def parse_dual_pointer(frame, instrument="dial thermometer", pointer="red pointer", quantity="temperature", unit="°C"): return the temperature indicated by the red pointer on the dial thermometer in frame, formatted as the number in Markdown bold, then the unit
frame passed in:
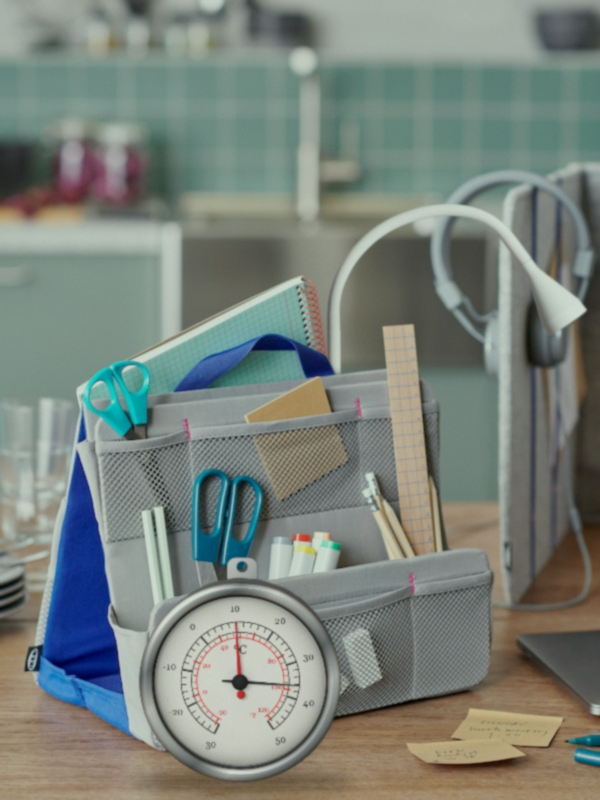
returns **10** °C
